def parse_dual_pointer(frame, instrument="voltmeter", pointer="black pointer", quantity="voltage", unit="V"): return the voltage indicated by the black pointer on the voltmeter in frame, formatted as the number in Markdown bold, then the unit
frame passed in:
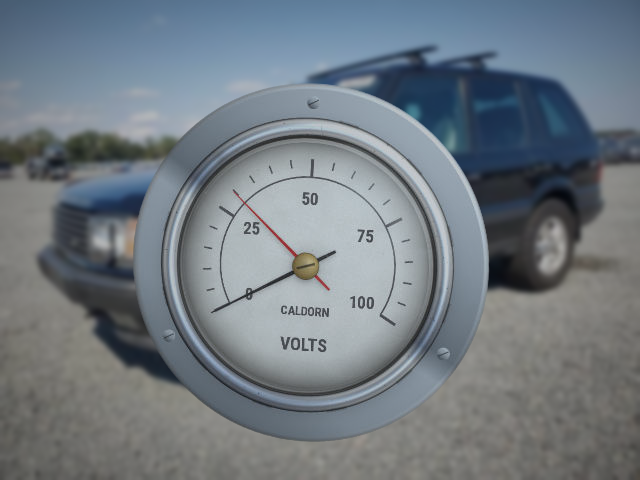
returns **0** V
